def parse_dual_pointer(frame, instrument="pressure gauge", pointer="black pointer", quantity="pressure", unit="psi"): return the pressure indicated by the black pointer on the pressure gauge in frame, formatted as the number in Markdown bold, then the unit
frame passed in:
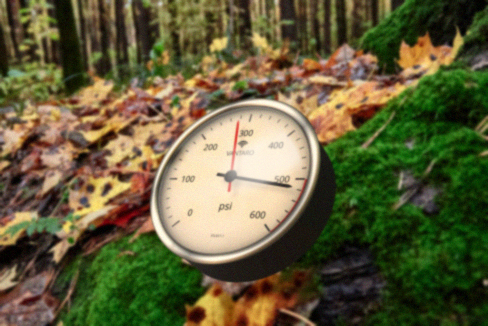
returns **520** psi
